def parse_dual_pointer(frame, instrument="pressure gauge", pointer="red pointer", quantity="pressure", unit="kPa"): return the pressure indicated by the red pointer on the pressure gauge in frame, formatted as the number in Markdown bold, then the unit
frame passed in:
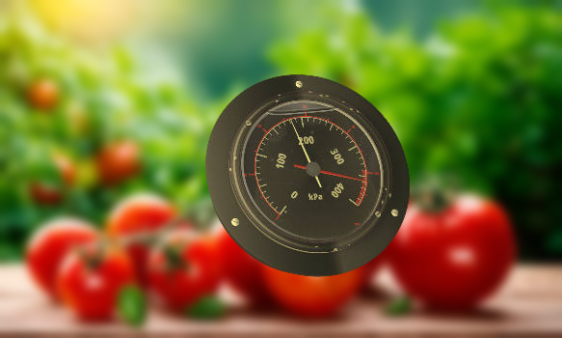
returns **360** kPa
